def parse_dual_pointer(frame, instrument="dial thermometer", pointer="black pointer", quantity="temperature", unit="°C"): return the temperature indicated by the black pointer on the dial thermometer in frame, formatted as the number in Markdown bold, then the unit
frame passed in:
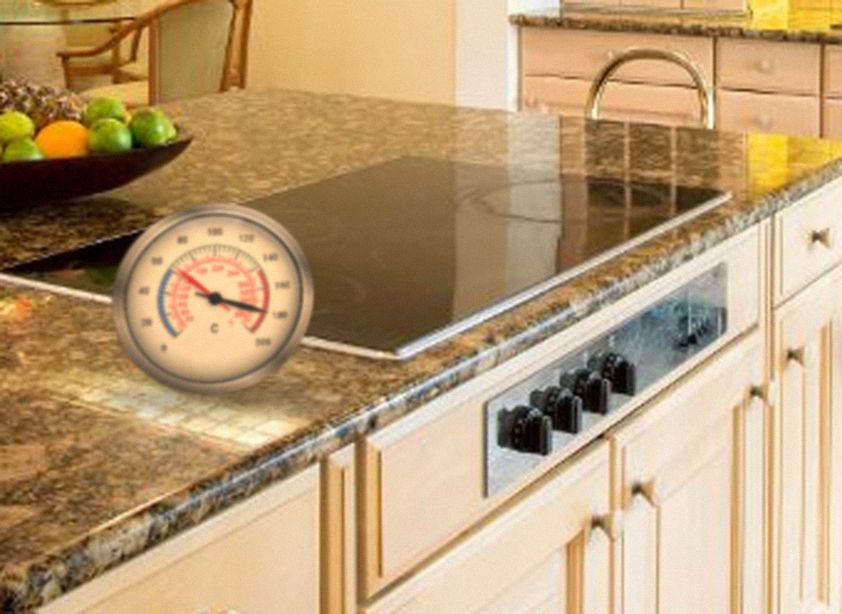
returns **180** °C
